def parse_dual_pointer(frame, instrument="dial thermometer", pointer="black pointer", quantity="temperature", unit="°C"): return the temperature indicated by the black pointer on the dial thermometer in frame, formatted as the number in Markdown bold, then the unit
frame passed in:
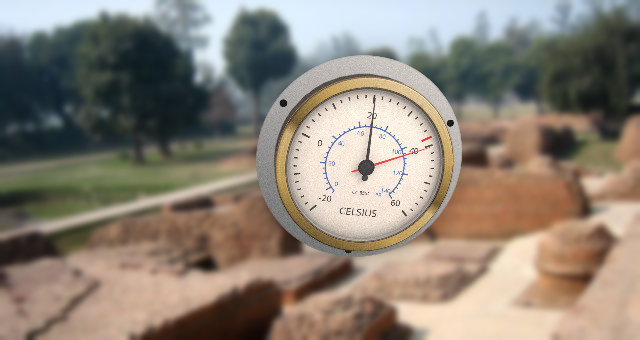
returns **20** °C
